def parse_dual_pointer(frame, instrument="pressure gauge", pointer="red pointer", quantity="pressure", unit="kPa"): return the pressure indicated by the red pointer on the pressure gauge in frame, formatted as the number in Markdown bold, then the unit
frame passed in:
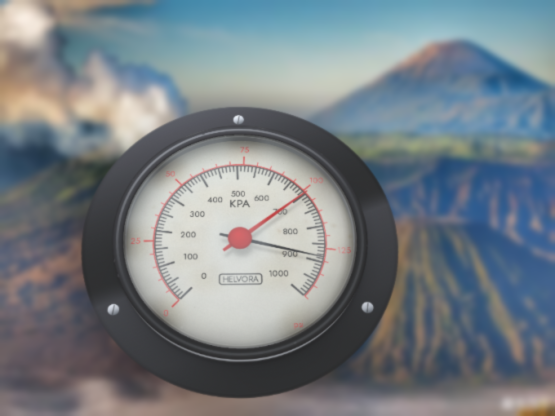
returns **700** kPa
